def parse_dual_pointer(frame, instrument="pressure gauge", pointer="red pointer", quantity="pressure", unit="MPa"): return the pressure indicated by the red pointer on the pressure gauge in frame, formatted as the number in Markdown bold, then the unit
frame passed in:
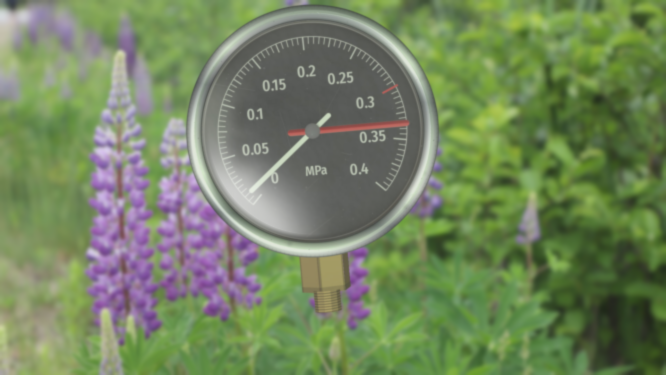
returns **0.335** MPa
